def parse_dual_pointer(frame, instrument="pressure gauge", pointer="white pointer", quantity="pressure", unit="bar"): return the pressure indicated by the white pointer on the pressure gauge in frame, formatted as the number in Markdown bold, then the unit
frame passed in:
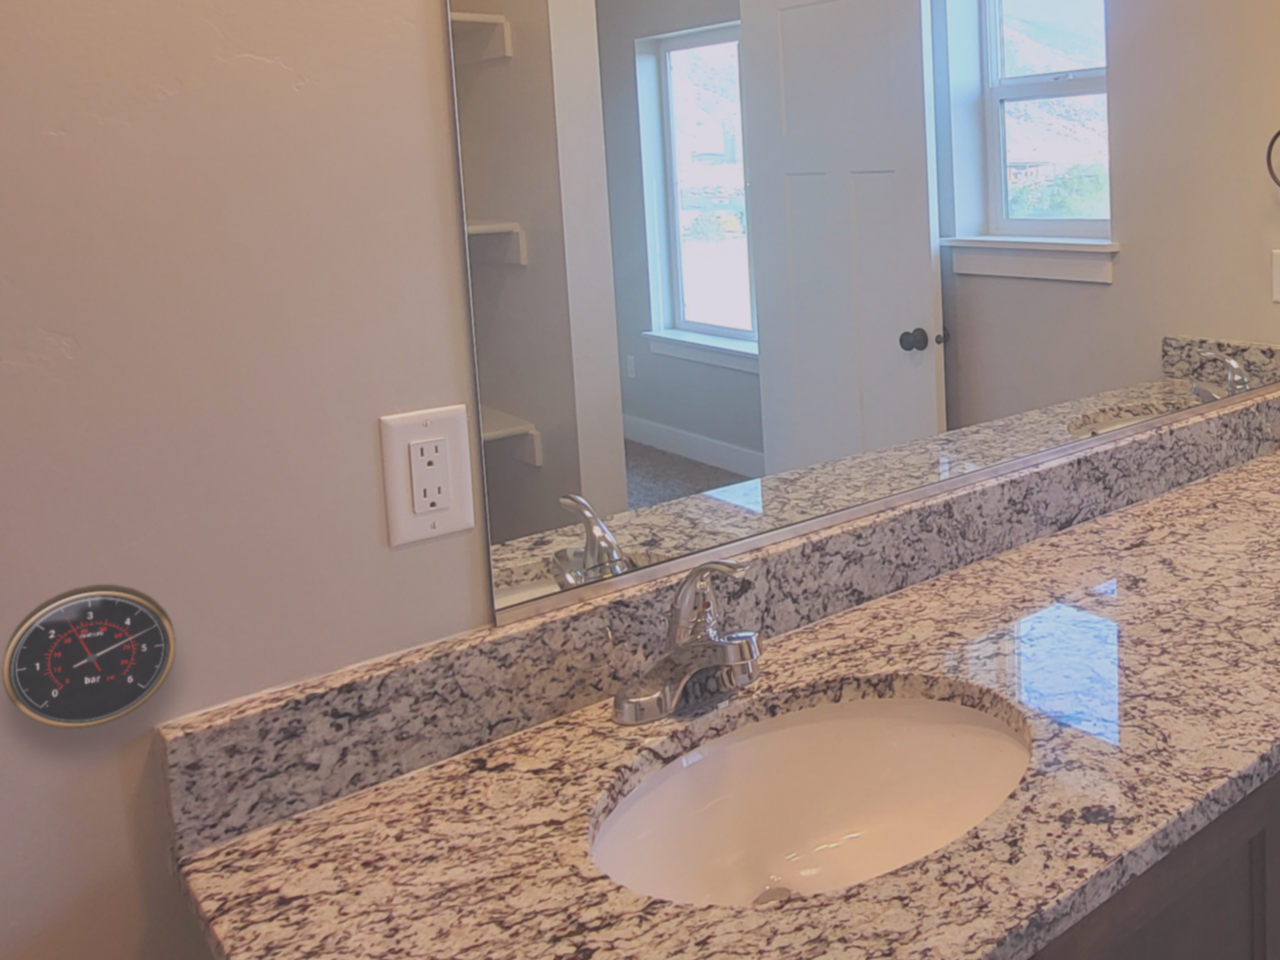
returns **4.5** bar
